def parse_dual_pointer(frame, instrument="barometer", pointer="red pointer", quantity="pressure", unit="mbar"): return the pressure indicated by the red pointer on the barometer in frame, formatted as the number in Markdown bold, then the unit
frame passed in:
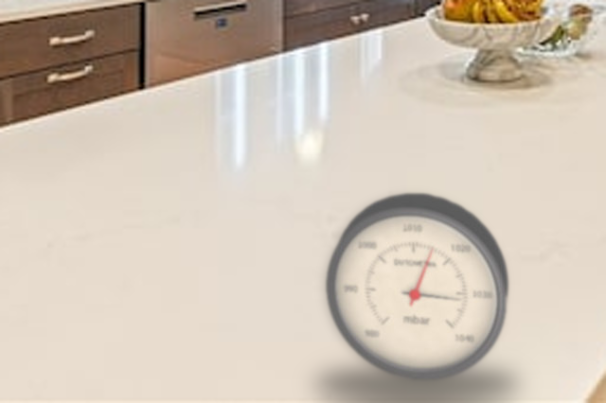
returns **1015** mbar
